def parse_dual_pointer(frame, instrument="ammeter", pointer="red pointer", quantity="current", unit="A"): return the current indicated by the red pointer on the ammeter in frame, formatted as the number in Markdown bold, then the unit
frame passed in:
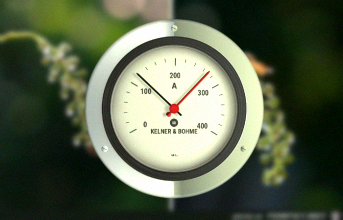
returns **270** A
